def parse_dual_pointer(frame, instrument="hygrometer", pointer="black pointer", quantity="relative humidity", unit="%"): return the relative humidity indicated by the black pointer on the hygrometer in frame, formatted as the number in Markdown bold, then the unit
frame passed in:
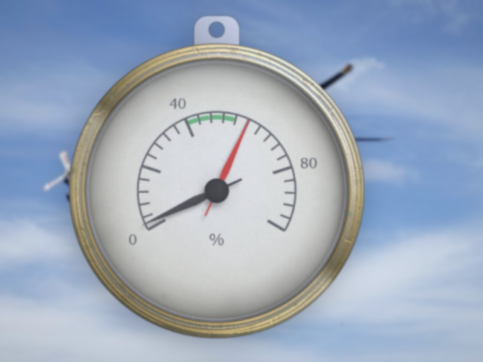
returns **2** %
